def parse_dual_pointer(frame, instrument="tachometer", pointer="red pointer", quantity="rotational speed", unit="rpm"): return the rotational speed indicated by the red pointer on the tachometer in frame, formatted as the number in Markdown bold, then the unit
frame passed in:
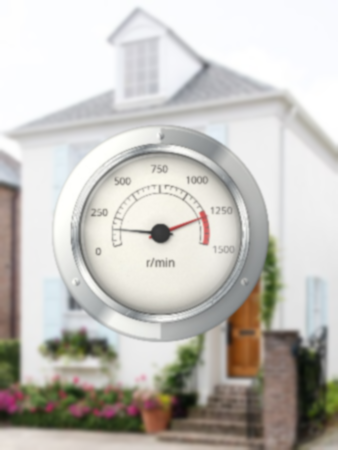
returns **1250** rpm
